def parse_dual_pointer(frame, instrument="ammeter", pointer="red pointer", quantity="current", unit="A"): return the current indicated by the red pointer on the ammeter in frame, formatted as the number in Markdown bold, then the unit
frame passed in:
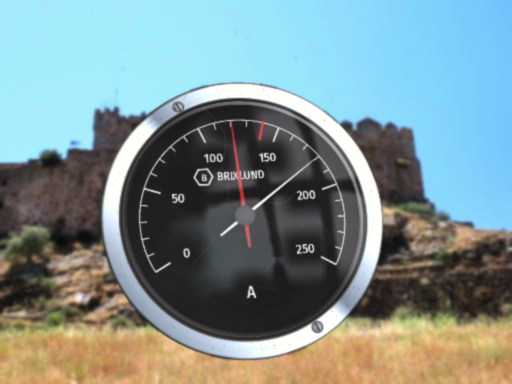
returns **120** A
